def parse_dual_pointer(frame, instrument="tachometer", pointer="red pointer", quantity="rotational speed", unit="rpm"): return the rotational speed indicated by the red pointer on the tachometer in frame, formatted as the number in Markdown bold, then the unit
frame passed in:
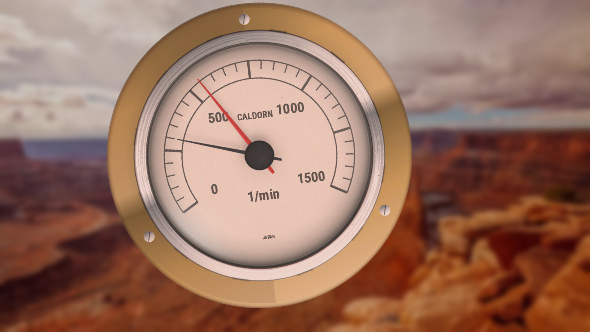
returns **550** rpm
